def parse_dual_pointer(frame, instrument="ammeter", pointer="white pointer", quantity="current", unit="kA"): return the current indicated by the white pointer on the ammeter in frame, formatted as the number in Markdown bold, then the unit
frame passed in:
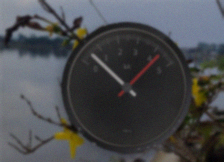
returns **0.5** kA
